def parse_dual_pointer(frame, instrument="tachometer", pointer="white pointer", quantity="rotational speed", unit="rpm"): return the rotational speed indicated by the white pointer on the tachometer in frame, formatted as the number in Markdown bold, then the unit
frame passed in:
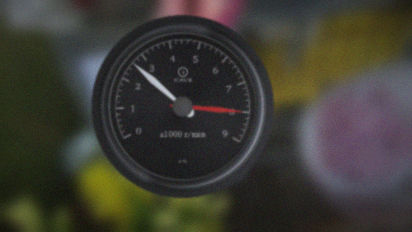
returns **2600** rpm
